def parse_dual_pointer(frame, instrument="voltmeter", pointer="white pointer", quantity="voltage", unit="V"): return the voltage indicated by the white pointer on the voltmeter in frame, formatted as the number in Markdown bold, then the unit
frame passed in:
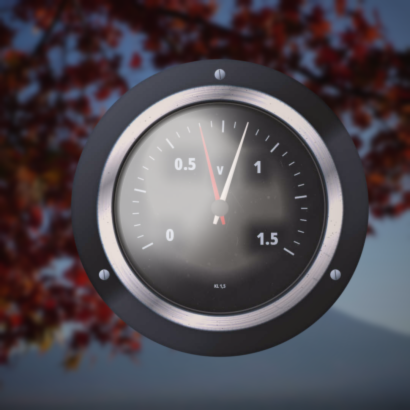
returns **0.85** V
